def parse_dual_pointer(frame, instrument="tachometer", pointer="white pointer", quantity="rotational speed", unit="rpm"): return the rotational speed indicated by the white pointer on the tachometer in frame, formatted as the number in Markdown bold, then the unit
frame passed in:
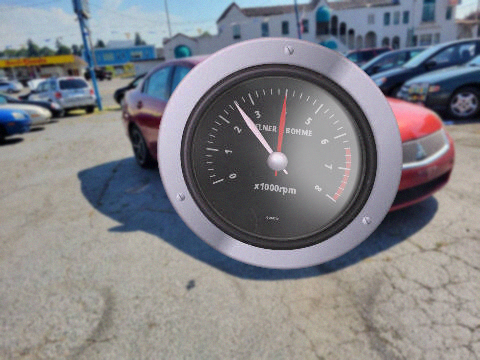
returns **2600** rpm
